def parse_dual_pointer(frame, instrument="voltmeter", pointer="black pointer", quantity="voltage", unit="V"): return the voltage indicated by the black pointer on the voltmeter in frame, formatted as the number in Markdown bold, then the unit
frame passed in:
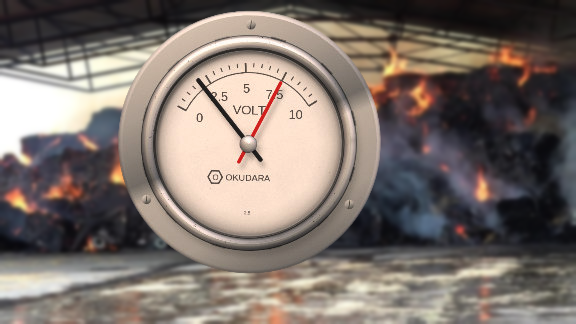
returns **2** V
